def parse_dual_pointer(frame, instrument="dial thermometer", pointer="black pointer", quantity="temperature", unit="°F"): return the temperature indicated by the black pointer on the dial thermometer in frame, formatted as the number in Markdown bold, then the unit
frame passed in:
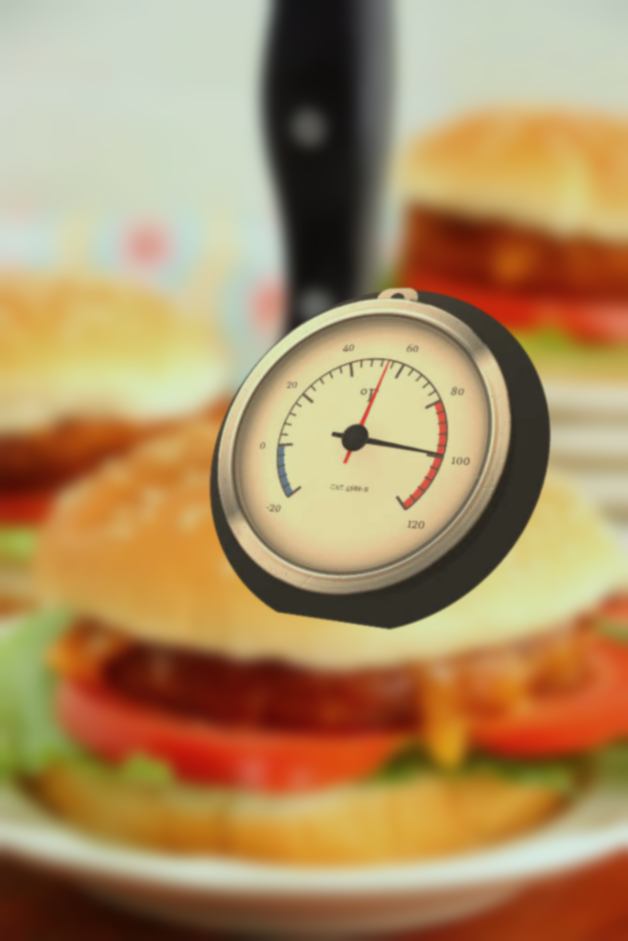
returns **100** °F
